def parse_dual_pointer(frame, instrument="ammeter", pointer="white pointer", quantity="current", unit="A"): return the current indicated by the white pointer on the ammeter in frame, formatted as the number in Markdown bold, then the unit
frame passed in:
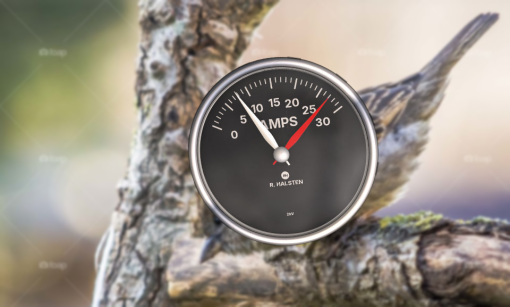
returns **8** A
